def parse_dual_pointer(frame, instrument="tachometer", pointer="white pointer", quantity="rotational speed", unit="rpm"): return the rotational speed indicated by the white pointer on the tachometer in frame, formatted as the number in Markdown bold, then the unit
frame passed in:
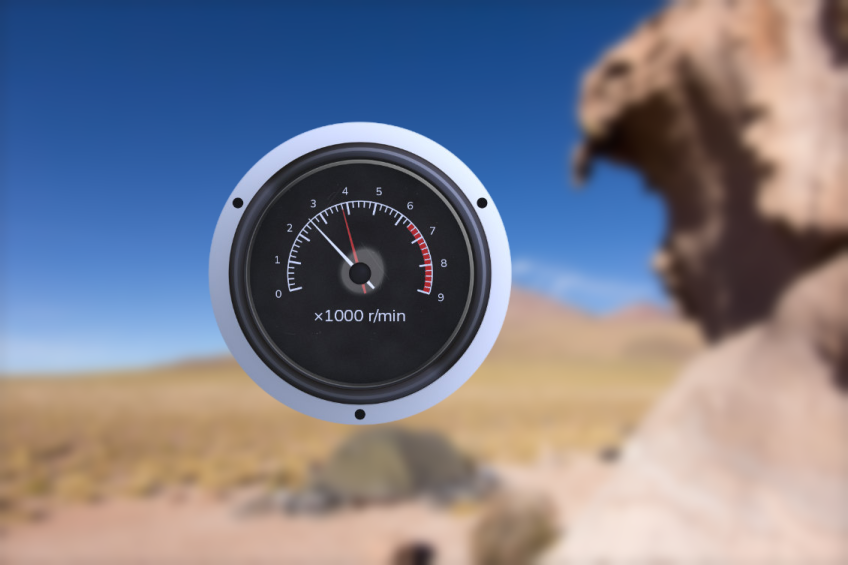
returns **2600** rpm
